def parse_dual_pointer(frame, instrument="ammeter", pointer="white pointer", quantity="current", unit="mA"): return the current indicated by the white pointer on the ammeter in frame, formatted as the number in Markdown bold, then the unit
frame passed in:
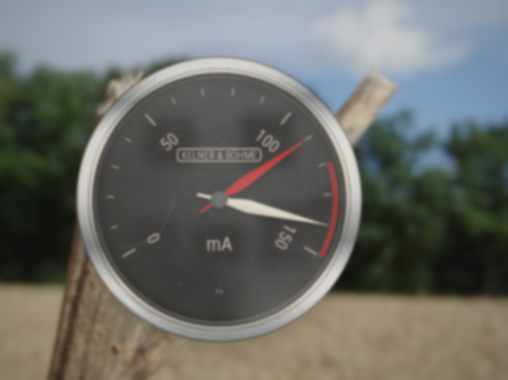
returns **140** mA
